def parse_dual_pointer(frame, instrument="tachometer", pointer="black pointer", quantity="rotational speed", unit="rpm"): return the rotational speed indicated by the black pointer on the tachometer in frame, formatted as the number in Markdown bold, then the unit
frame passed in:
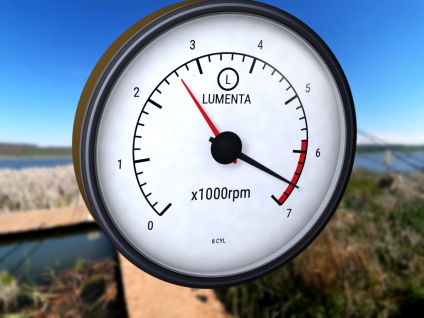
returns **6600** rpm
